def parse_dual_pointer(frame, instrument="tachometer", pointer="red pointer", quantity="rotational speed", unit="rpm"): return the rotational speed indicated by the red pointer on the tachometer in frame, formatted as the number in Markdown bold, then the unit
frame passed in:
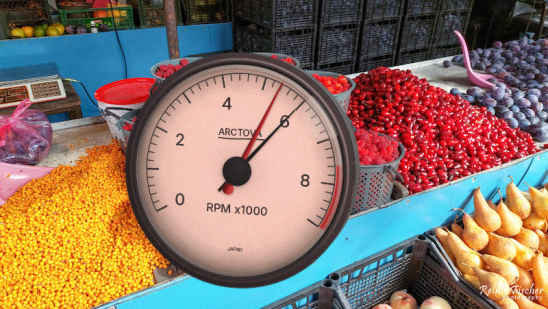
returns **5400** rpm
